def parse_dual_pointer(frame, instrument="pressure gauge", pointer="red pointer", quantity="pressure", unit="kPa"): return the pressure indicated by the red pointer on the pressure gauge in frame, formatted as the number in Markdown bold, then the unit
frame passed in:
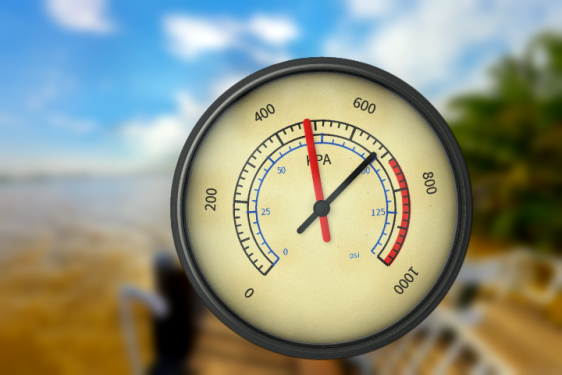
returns **480** kPa
